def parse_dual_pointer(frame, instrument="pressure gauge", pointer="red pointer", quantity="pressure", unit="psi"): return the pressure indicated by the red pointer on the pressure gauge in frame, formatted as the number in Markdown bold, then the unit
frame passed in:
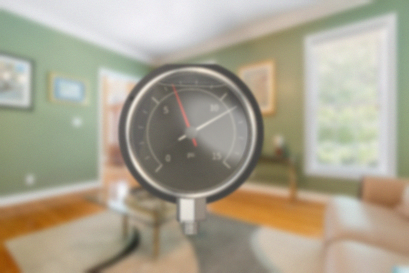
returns **6.5** psi
